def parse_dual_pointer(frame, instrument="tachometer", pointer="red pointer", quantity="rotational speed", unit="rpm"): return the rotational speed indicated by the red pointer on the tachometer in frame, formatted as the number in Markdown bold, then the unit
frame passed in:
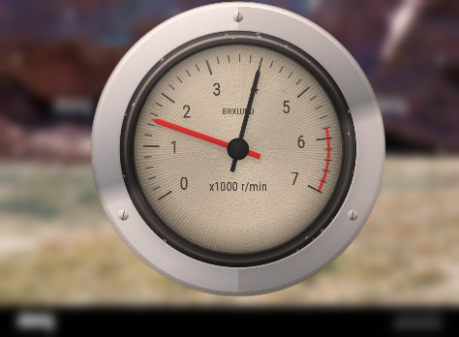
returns **1500** rpm
